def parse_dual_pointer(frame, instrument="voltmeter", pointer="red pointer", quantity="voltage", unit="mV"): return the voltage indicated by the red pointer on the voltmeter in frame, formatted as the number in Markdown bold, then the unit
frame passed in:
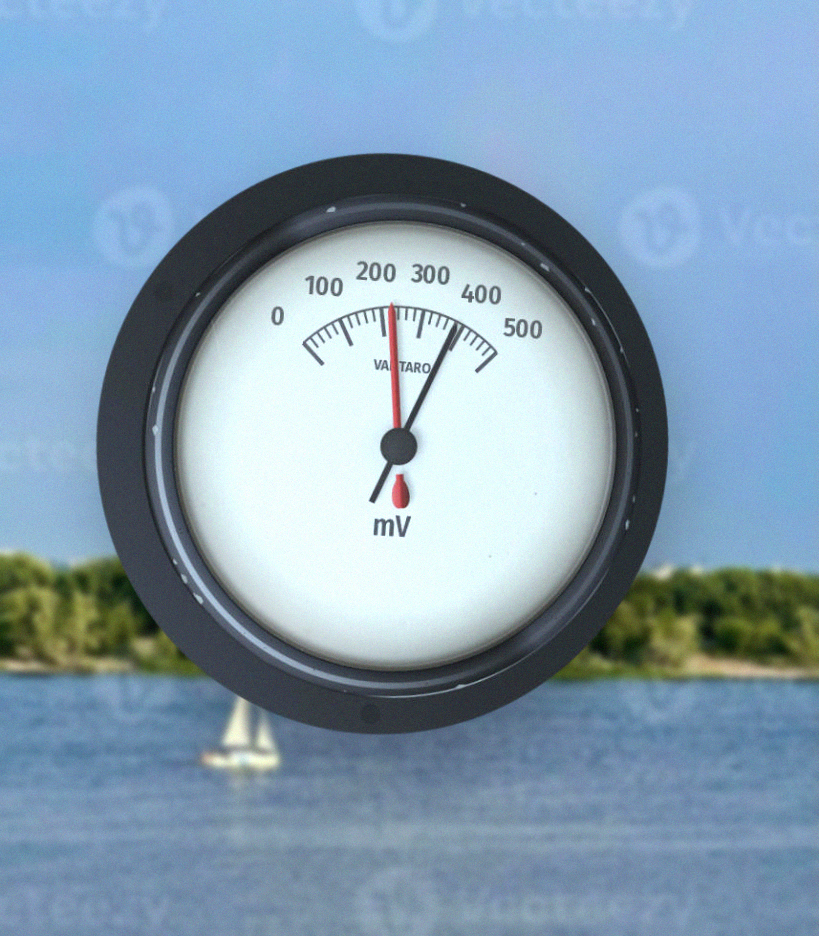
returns **220** mV
